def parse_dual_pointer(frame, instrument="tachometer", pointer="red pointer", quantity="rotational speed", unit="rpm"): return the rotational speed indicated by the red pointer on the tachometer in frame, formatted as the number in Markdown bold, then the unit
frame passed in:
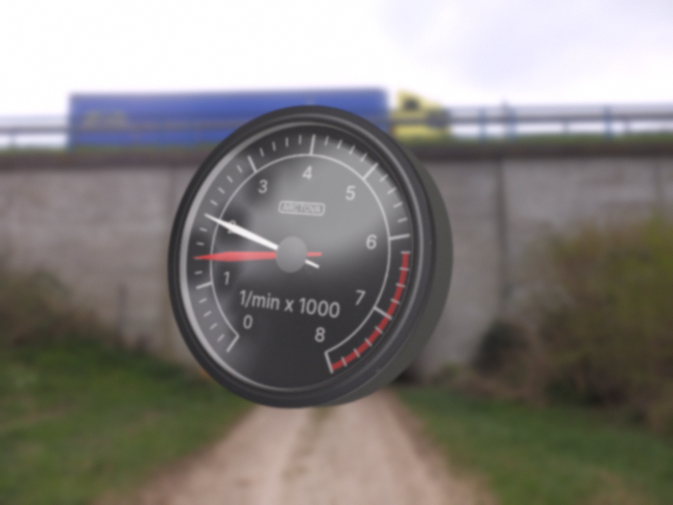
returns **1400** rpm
